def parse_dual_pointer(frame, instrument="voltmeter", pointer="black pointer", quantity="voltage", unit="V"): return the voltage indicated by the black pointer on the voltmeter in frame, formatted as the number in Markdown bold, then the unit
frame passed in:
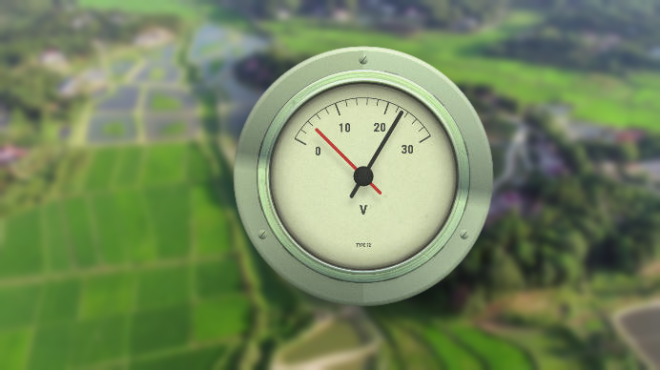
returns **23** V
